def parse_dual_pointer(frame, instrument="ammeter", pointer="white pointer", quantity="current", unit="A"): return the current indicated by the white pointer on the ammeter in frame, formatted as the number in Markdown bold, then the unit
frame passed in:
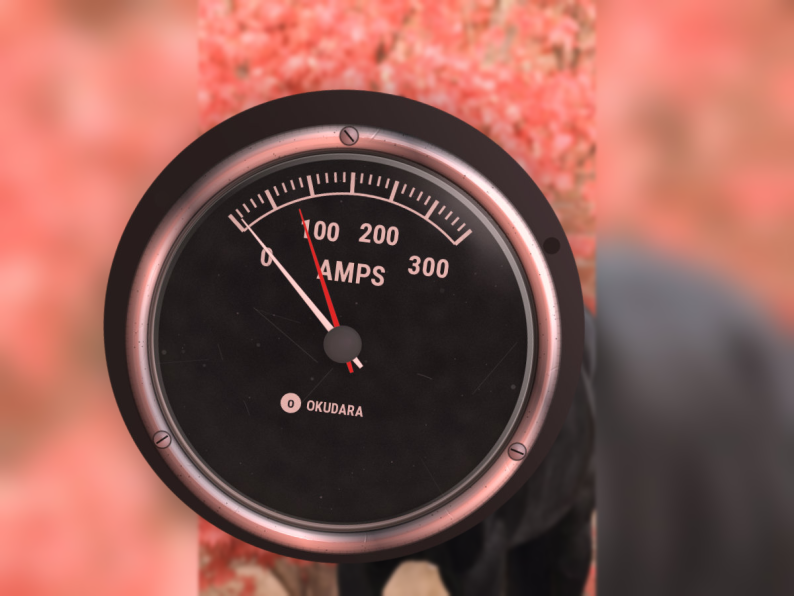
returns **10** A
